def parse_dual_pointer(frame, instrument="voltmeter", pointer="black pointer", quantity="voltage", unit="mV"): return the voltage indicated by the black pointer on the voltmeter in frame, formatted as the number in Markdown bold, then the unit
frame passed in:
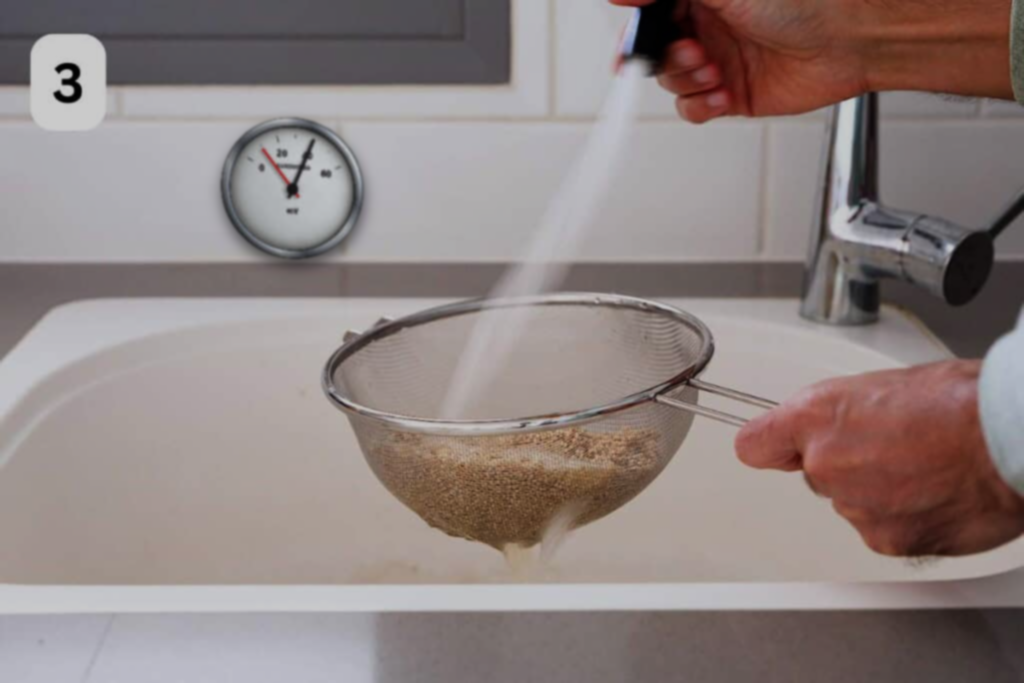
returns **40** mV
